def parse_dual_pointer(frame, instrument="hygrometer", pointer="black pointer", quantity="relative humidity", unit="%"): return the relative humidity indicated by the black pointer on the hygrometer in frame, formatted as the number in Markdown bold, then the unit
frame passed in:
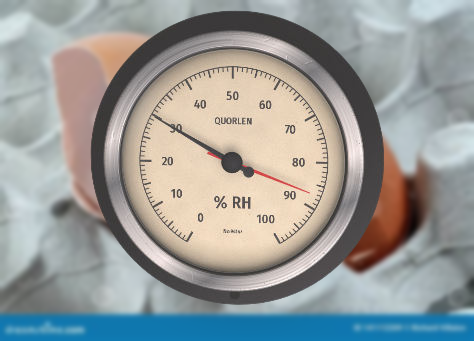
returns **30** %
